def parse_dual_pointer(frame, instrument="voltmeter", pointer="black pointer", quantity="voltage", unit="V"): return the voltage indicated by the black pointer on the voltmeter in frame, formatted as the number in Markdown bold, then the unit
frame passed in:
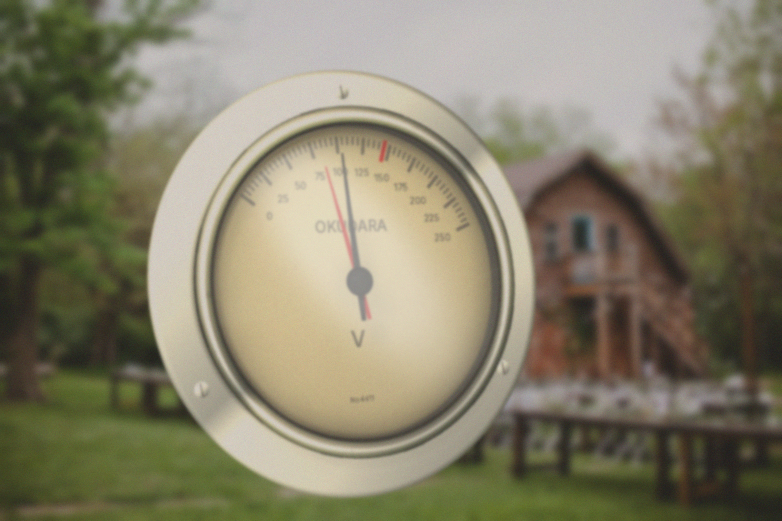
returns **100** V
